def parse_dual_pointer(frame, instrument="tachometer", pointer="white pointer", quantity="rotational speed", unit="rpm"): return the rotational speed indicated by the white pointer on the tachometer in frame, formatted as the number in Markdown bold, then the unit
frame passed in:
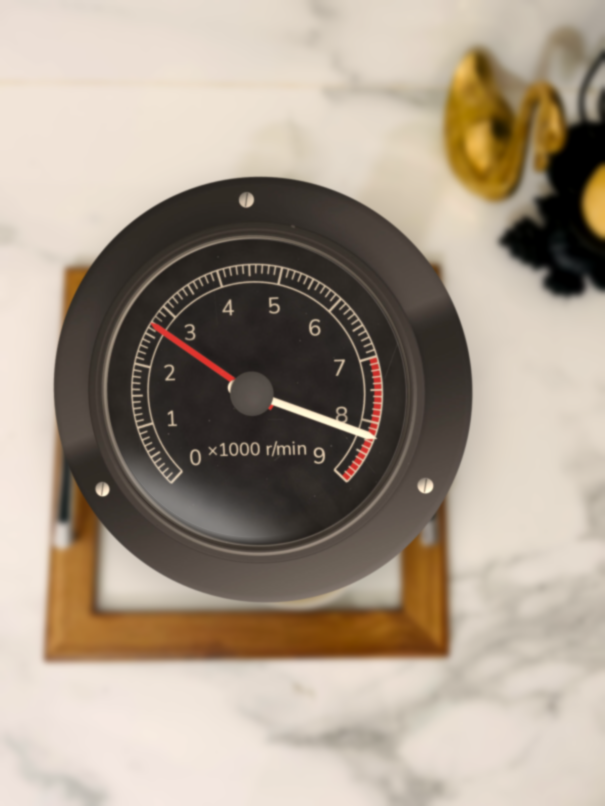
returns **8200** rpm
